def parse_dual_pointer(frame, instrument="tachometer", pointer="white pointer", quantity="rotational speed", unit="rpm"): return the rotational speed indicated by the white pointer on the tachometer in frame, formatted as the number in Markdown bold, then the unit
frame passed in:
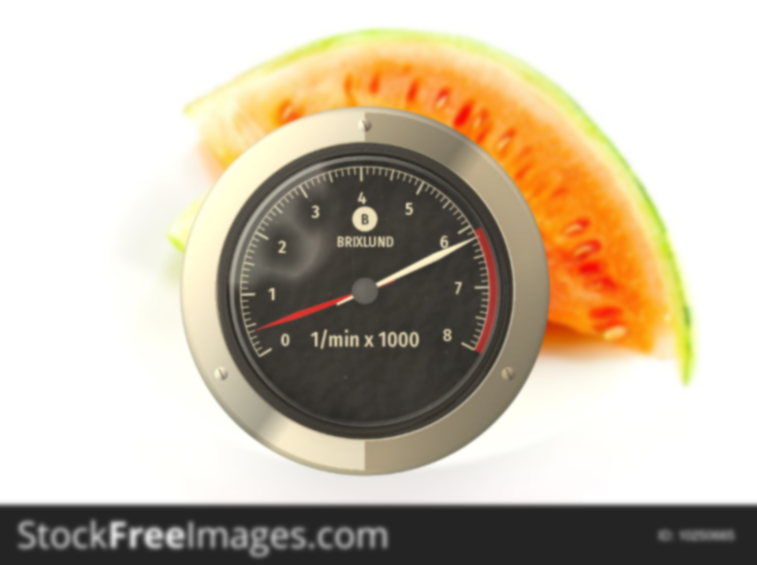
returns **6200** rpm
